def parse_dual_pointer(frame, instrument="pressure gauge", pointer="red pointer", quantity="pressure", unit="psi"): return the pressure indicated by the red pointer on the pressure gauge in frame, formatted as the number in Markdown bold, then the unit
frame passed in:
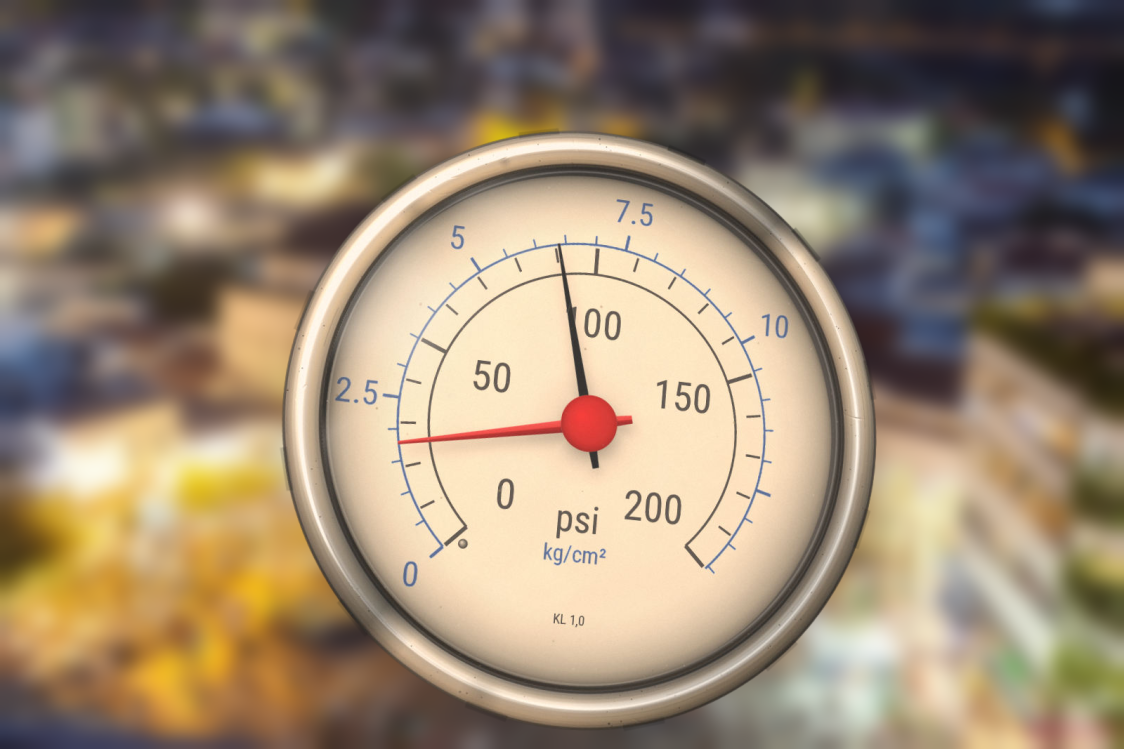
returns **25** psi
